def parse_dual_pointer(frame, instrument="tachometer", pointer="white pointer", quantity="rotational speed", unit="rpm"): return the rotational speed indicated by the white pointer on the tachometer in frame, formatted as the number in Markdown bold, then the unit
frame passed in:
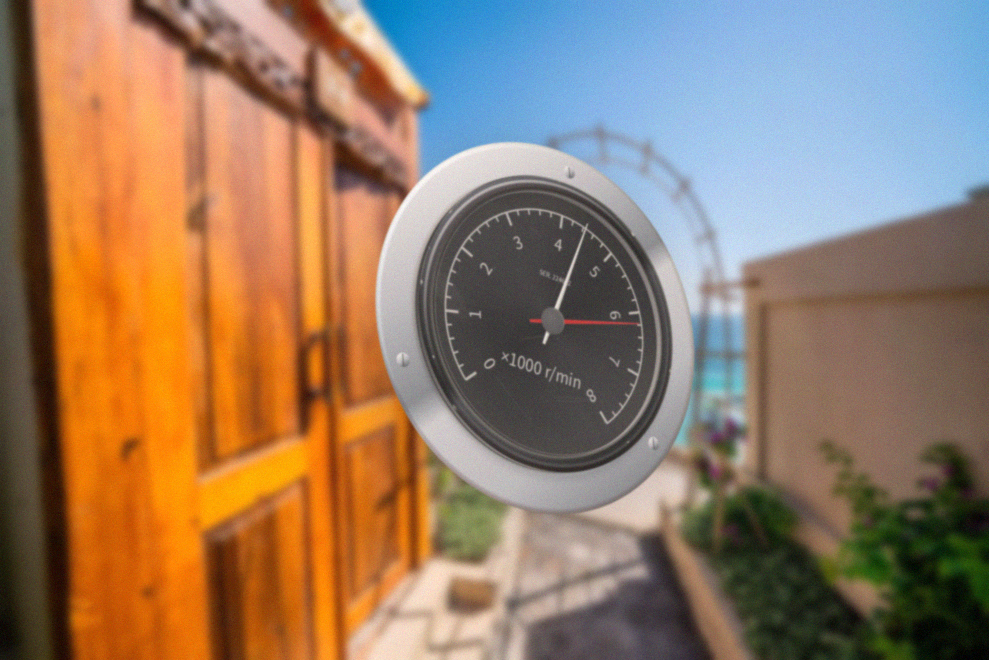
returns **4400** rpm
